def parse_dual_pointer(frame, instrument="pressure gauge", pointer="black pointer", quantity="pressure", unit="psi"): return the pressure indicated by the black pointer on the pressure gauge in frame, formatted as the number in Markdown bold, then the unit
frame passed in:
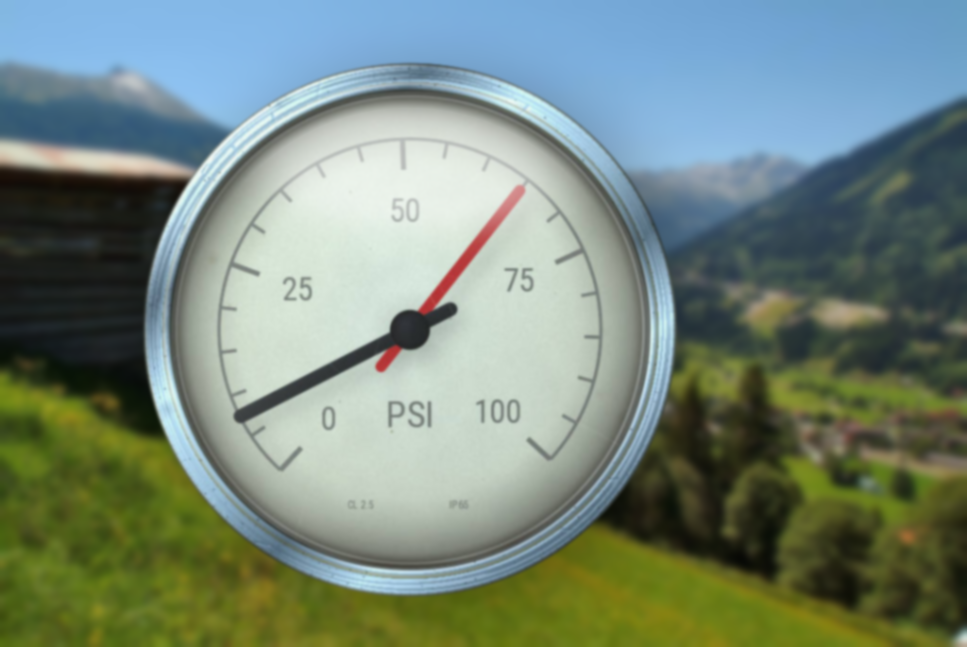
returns **7.5** psi
